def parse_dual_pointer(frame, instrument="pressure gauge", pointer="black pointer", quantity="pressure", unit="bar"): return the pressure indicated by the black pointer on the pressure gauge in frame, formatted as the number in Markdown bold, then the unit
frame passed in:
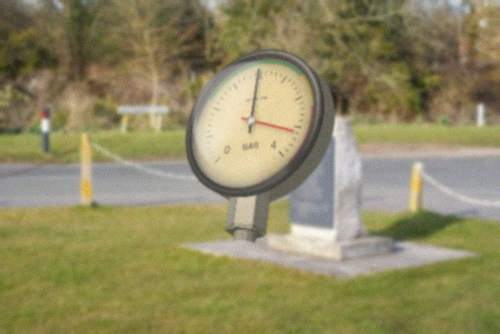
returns **2** bar
